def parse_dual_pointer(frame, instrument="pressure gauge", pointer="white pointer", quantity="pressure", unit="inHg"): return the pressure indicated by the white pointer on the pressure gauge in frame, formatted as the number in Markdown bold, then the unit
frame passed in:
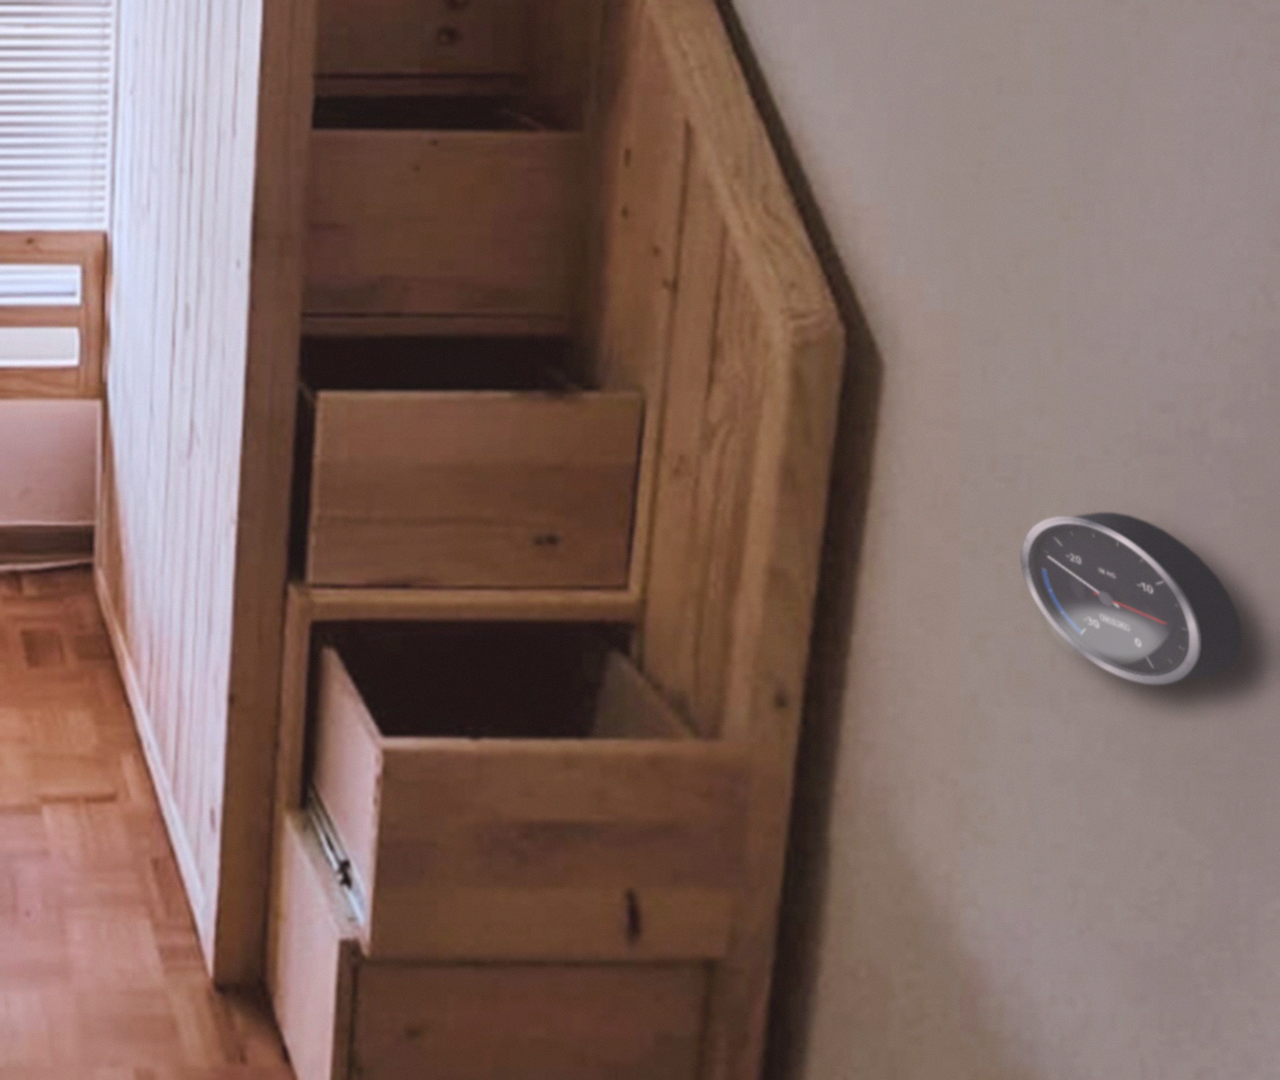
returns **-22** inHg
